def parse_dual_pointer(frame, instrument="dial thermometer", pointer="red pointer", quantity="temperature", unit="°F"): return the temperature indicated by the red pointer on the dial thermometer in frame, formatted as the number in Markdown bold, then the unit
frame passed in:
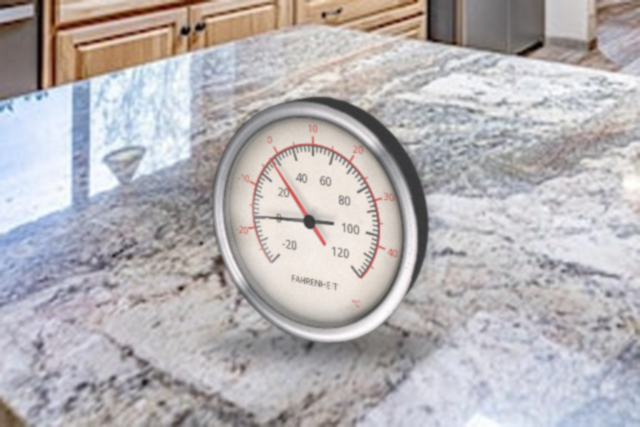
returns **30** °F
